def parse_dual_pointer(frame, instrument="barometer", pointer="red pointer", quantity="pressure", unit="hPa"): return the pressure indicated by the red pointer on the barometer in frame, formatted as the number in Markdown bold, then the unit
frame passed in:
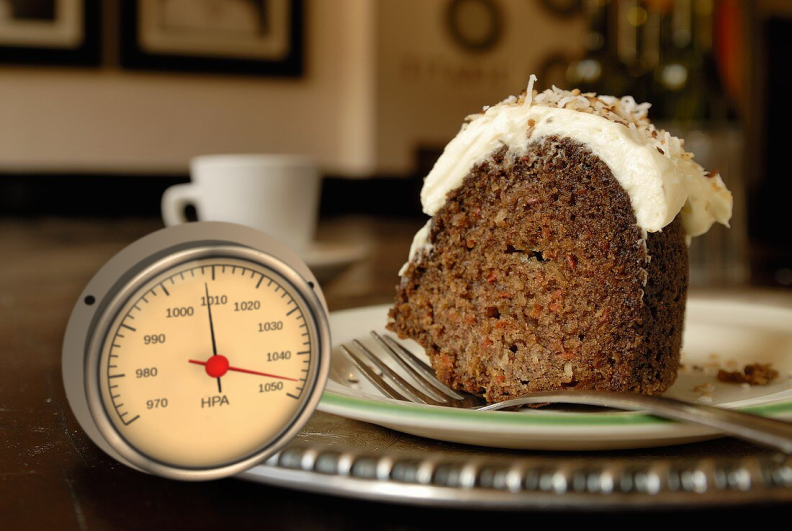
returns **1046** hPa
